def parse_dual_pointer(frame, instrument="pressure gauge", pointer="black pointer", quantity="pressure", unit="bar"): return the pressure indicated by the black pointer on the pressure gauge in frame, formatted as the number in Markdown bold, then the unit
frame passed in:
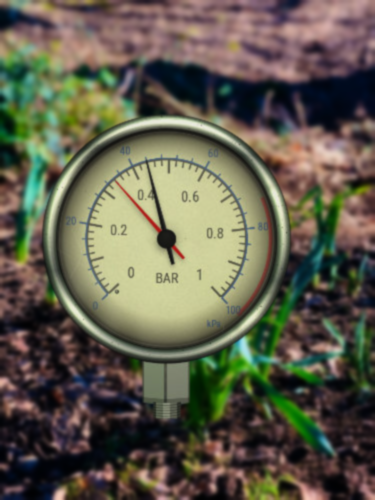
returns **0.44** bar
